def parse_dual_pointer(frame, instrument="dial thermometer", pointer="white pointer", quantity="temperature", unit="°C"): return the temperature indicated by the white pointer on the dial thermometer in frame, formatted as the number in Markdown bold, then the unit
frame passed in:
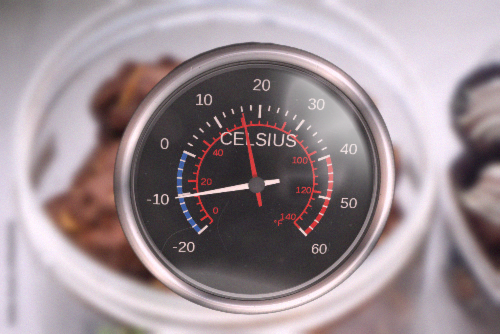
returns **-10** °C
